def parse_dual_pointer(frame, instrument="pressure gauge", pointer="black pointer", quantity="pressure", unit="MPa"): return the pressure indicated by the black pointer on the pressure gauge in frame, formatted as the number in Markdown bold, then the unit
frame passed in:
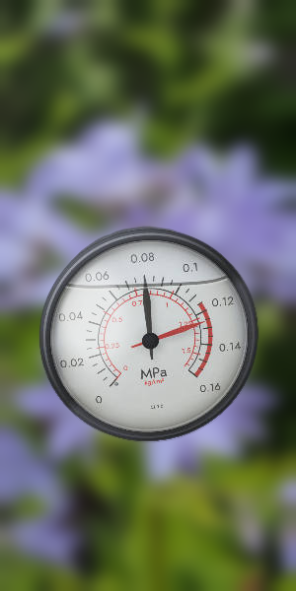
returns **0.08** MPa
